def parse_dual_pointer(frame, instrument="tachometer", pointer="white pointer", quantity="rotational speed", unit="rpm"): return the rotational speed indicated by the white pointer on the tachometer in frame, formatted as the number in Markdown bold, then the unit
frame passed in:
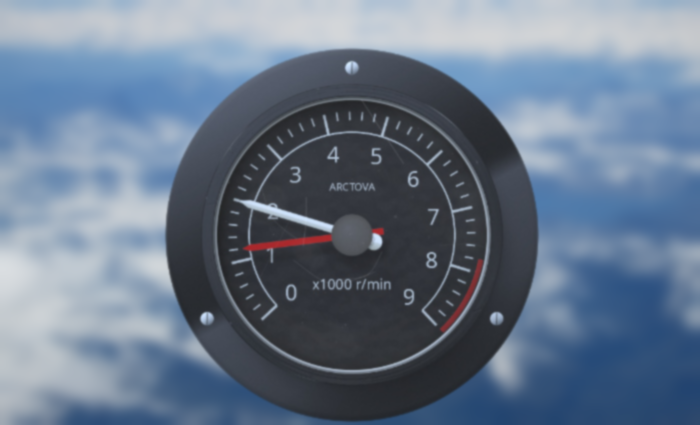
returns **2000** rpm
